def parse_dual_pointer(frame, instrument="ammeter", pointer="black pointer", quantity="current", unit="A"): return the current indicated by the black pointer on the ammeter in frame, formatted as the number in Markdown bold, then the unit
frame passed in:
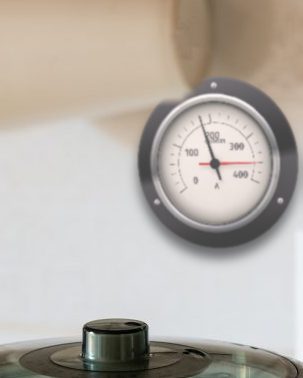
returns **180** A
